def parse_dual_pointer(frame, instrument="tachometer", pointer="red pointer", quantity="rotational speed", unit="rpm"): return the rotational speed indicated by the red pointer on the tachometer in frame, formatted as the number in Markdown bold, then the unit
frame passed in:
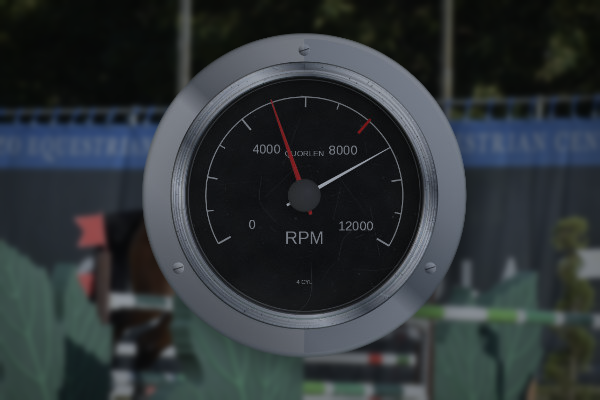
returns **5000** rpm
